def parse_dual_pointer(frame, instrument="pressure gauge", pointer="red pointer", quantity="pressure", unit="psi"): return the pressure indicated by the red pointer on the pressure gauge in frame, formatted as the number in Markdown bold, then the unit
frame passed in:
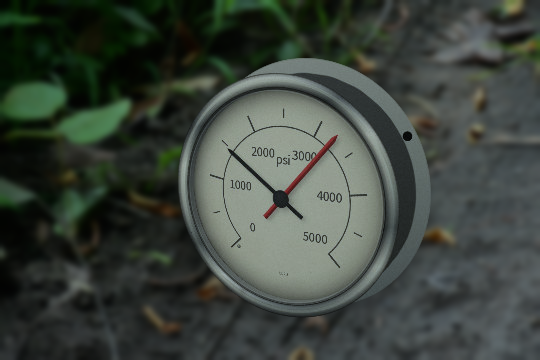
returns **3250** psi
